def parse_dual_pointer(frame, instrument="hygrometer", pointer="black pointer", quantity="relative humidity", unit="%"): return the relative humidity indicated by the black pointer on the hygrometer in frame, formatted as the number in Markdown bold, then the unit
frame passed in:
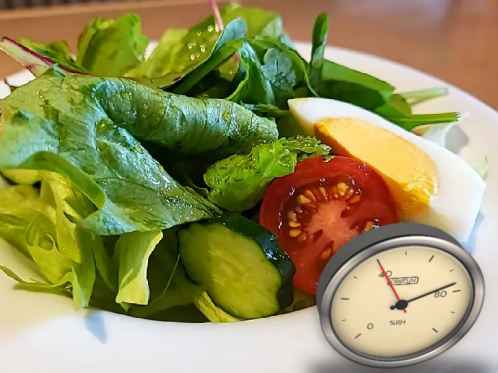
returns **75** %
